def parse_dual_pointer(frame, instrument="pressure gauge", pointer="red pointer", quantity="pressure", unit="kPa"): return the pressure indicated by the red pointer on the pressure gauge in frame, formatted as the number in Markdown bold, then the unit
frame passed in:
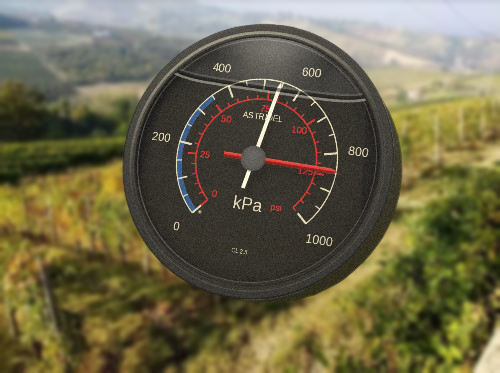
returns **850** kPa
